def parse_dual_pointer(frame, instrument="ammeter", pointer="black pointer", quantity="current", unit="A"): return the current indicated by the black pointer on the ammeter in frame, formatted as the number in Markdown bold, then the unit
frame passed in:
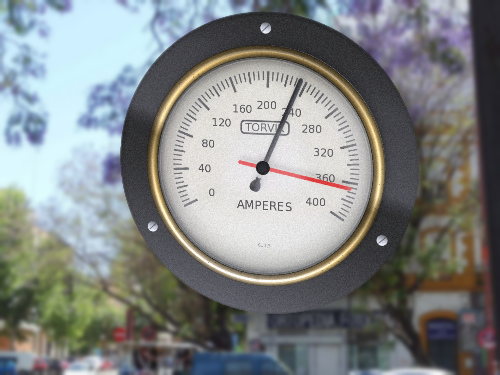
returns **235** A
